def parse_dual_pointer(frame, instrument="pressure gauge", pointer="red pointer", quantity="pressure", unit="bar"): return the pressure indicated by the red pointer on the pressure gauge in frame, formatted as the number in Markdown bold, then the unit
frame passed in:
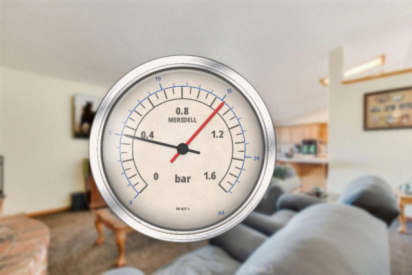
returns **1.05** bar
